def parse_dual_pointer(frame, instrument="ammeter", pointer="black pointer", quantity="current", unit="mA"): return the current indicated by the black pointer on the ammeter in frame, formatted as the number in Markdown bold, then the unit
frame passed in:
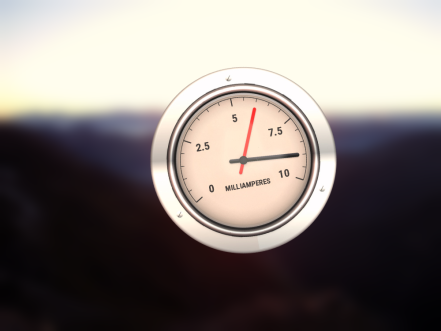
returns **9** mA
